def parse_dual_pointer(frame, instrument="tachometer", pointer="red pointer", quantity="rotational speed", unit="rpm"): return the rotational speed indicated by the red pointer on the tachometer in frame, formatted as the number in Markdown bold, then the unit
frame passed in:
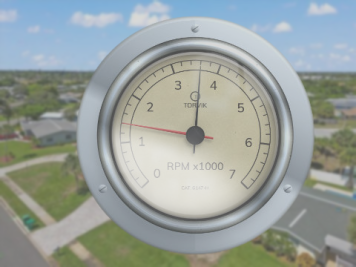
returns **1400** rpm
